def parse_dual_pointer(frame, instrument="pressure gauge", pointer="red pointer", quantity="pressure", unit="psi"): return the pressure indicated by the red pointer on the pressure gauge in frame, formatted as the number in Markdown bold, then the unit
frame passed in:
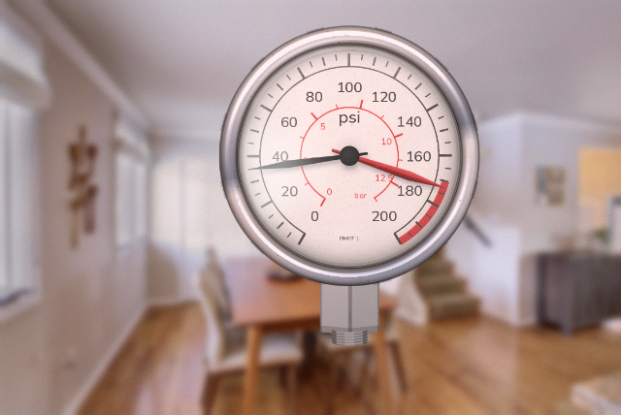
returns **172.5** psi
